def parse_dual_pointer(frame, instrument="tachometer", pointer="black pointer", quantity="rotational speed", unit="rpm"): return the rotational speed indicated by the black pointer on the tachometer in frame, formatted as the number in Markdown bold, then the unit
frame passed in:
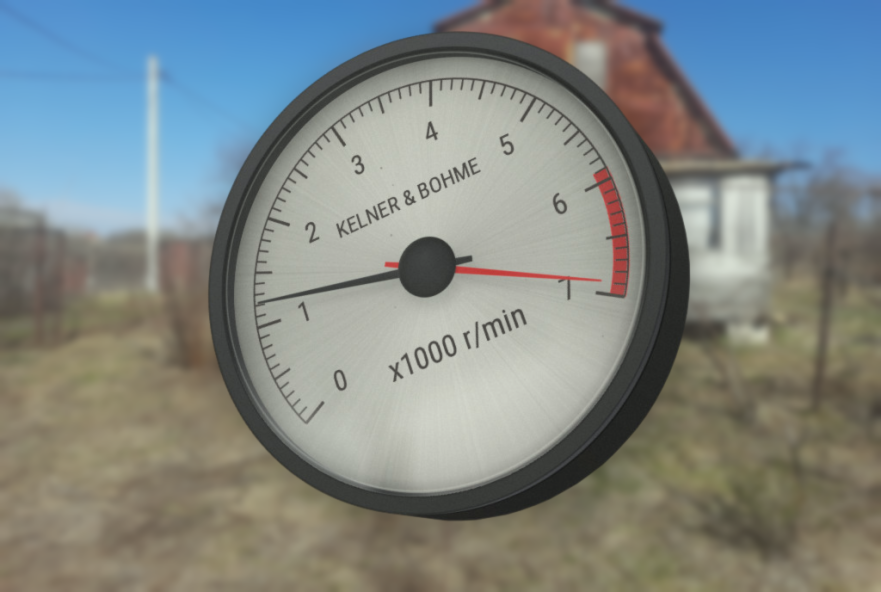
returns **1200** rpm
